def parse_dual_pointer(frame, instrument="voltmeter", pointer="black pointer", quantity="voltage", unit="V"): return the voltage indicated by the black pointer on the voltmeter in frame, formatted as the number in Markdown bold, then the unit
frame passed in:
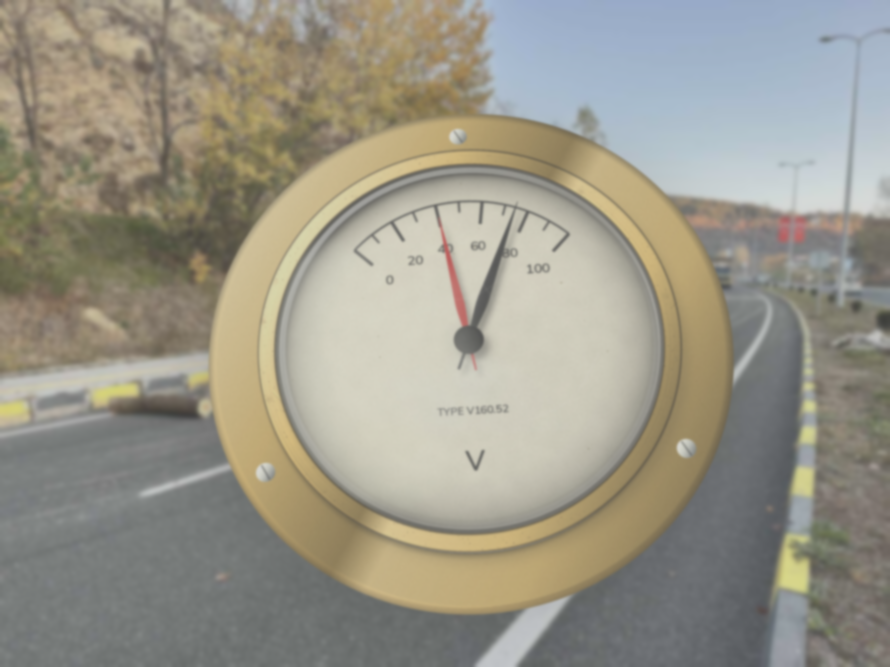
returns **75** V
